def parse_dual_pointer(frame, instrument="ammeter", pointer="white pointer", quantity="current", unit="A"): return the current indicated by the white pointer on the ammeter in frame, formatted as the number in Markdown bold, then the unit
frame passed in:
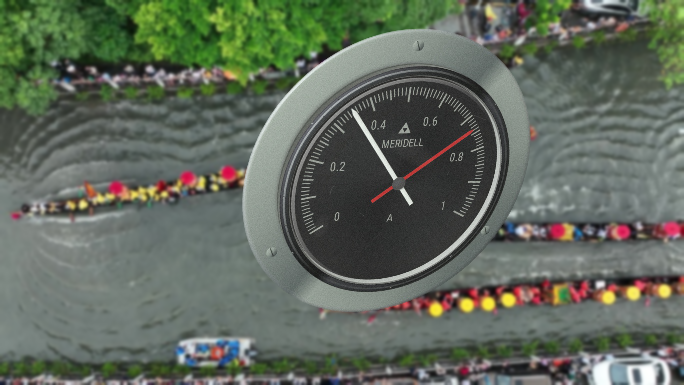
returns **0.35** A
